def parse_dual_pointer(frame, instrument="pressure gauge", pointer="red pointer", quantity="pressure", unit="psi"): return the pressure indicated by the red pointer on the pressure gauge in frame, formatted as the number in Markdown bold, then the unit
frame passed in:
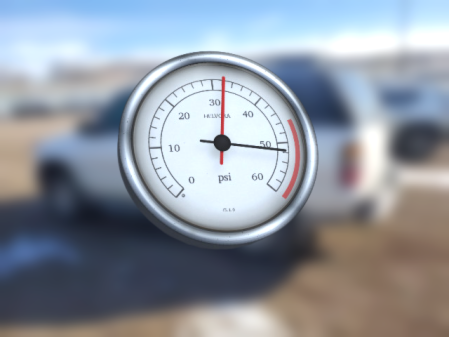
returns **32** psi
